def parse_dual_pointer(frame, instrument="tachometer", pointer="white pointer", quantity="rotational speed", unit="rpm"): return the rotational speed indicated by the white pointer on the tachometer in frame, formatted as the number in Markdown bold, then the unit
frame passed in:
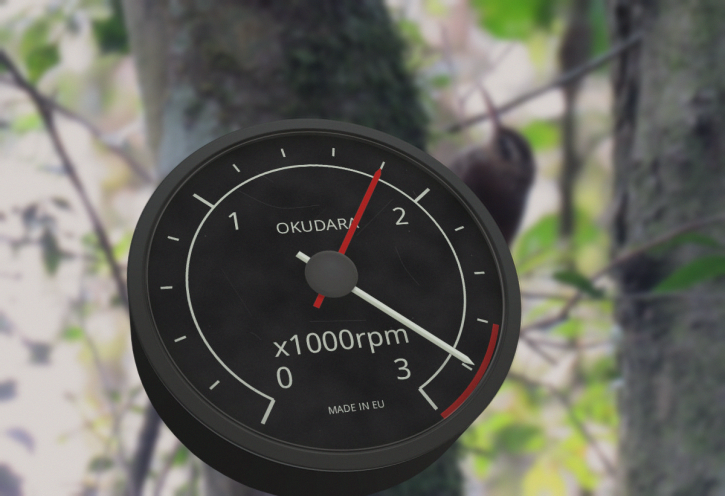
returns **2800** rpm
